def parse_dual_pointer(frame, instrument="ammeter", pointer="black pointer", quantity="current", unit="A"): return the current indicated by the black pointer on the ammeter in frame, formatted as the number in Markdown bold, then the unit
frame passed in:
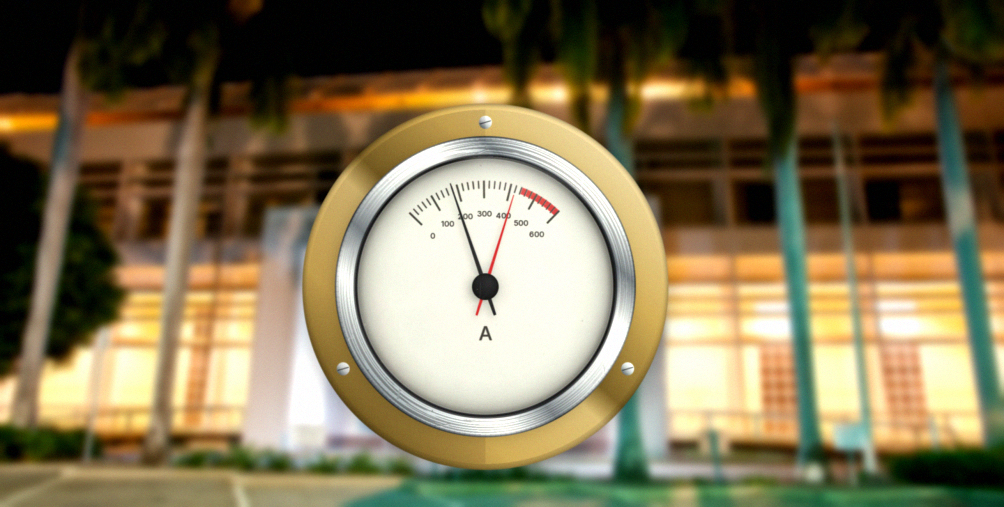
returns **180** A
